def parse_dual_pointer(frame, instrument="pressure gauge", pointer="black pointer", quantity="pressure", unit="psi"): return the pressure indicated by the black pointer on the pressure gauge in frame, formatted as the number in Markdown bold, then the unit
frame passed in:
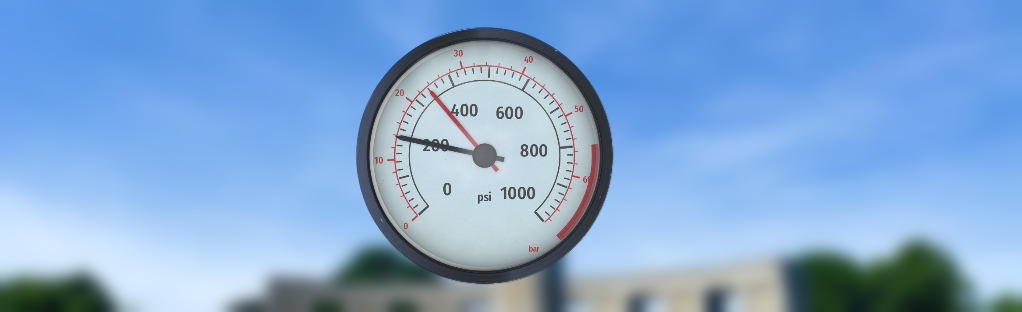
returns **200** psi
